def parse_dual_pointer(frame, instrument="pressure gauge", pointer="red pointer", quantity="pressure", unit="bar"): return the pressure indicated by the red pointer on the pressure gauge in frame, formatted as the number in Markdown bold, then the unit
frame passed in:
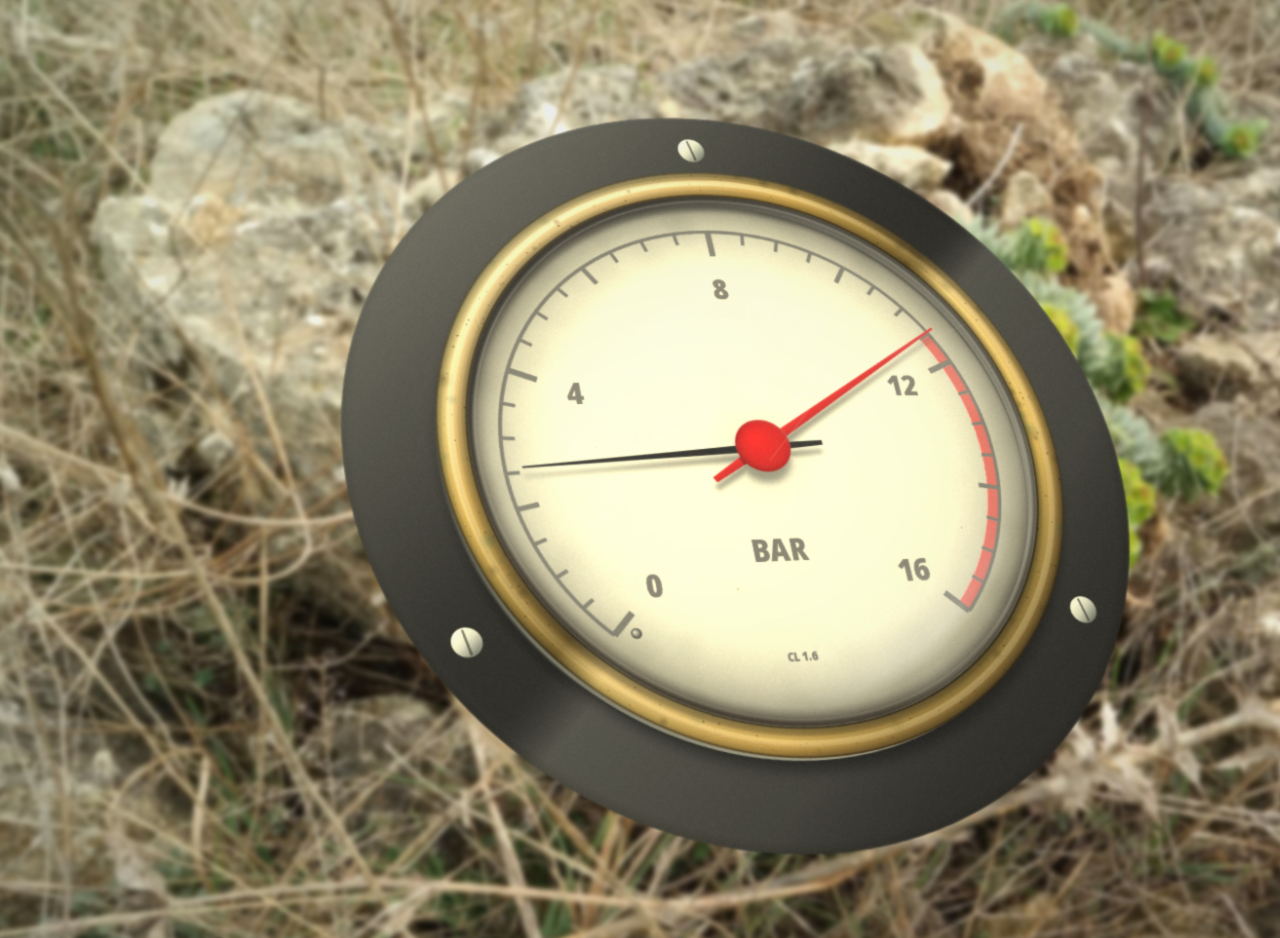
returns **11.5** bar
